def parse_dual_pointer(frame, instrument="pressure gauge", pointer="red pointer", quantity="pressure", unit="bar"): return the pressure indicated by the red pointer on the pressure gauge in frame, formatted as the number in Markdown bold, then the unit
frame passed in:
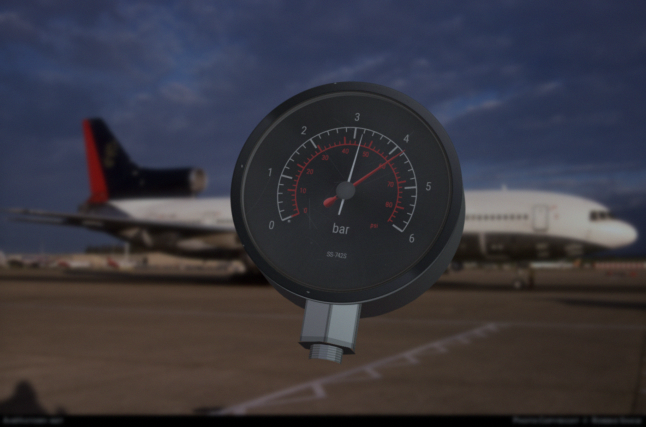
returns **4.2** bar
